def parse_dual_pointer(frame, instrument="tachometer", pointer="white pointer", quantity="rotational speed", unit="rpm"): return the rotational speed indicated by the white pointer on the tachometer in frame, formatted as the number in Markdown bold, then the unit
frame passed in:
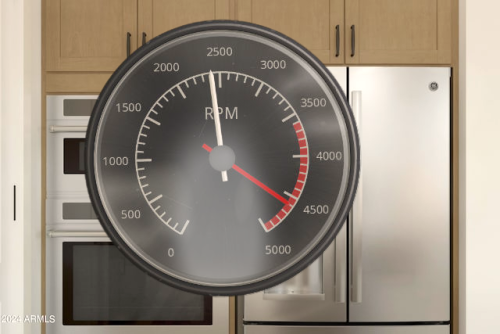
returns **2400** rpm
